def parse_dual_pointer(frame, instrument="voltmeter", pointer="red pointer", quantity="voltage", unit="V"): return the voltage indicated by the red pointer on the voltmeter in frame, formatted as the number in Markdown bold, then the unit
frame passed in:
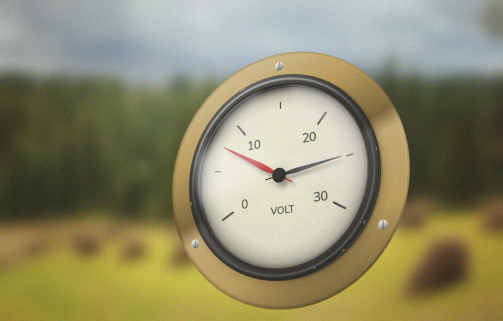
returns **7.5** V
